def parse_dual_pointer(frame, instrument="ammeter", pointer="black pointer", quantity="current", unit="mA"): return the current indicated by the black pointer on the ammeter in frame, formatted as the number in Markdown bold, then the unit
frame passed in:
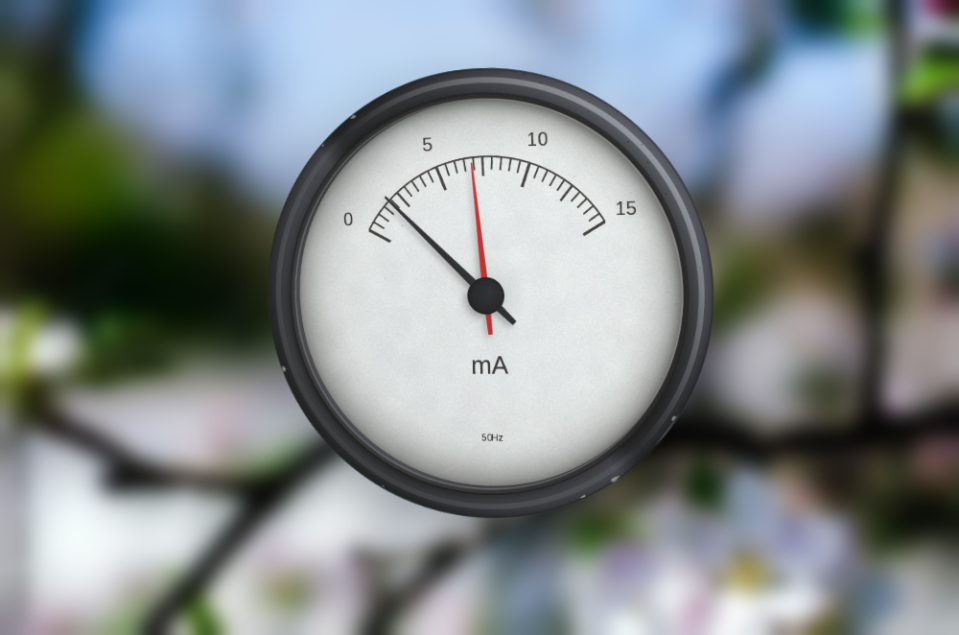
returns **2** mA
